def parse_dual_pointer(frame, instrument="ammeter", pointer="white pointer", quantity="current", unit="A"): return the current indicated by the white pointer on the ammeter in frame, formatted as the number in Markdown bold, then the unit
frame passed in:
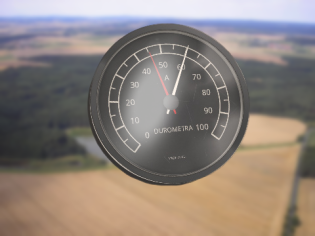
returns **60** A
